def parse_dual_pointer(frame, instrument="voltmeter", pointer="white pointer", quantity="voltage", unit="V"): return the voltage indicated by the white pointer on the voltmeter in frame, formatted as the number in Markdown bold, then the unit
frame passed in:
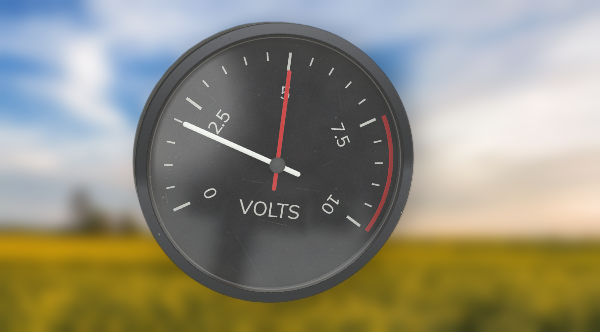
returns **2** V
